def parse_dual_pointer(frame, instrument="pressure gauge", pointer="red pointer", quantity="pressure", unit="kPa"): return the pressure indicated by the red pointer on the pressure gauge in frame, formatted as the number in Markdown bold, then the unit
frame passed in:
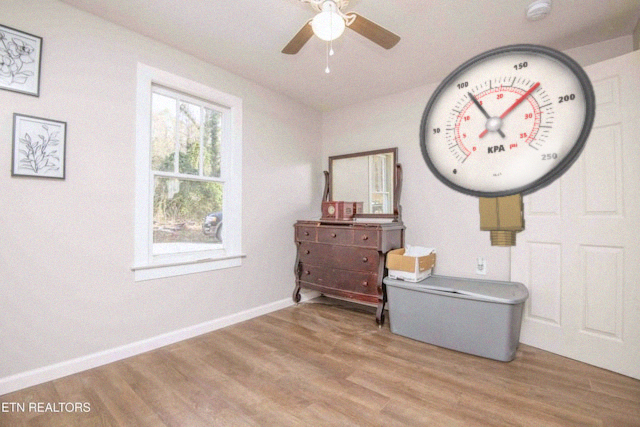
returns **175** kPa
